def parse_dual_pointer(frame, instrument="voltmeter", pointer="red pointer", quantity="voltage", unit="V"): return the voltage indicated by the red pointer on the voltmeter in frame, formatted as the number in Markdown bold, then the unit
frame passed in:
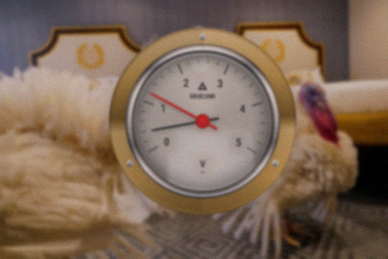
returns **1.2** V
